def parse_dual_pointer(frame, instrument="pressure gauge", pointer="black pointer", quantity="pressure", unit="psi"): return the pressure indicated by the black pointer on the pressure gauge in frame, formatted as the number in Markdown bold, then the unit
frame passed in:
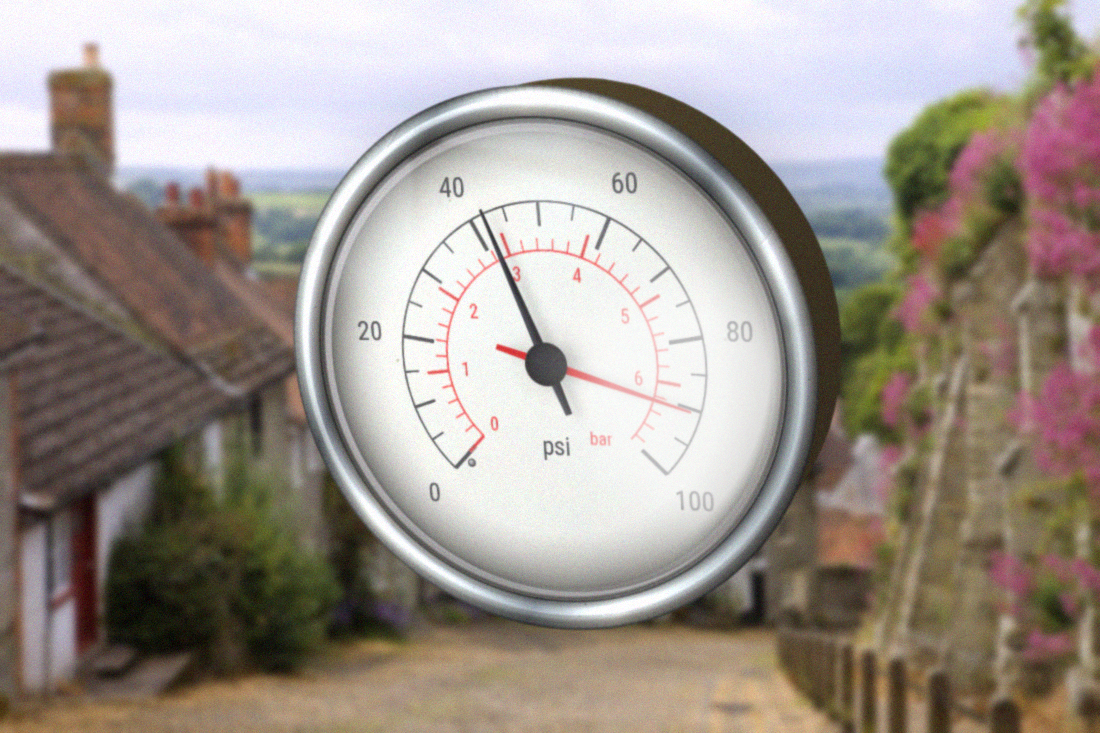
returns **42.5** psi
